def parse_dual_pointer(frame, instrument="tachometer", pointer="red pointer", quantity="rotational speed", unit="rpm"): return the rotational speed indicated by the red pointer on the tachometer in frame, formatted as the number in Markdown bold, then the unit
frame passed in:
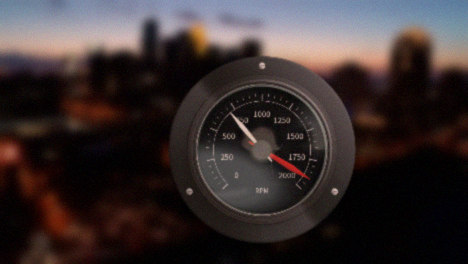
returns **1900** rpm
